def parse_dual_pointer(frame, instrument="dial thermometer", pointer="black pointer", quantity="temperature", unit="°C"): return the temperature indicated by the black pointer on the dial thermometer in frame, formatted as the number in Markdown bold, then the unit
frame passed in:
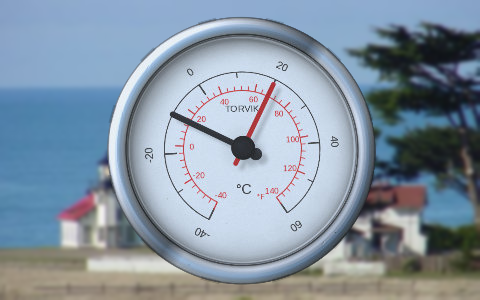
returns **-10** °C
